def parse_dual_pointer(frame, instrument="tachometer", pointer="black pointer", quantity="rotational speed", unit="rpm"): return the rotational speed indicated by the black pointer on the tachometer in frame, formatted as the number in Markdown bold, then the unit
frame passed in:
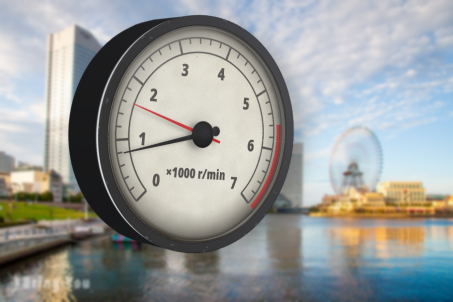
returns **800** rpm
